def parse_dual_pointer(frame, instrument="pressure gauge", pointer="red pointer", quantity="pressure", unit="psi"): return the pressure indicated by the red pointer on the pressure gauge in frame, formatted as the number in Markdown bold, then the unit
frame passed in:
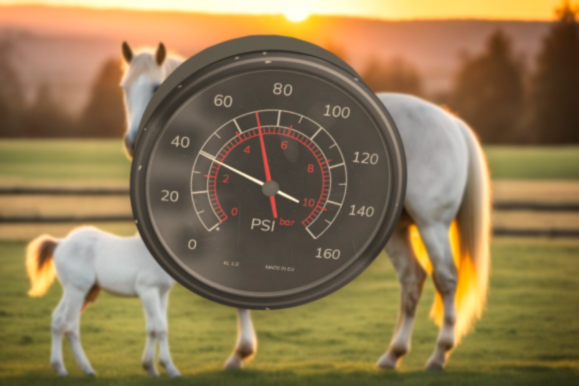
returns **70** psi
